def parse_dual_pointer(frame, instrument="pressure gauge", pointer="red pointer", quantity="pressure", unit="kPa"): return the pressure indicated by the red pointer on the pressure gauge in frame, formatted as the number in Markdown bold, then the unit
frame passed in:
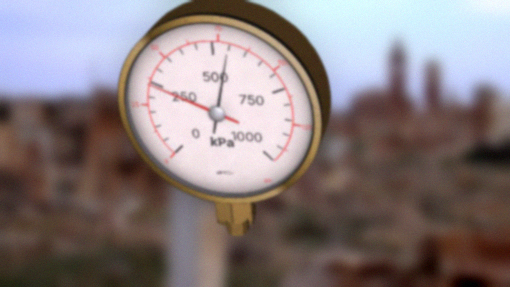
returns **250** kPa
